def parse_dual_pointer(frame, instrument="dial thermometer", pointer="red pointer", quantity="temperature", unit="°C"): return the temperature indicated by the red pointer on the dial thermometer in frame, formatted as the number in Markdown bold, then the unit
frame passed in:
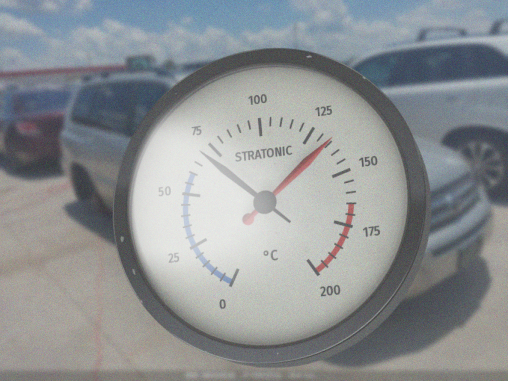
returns **135** °C
